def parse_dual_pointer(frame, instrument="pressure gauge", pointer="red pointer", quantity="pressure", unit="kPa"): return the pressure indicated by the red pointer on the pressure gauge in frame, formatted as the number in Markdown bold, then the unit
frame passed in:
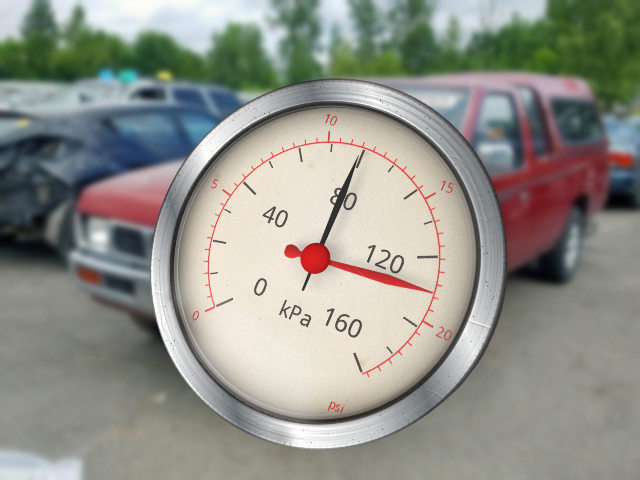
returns **130** kPa
